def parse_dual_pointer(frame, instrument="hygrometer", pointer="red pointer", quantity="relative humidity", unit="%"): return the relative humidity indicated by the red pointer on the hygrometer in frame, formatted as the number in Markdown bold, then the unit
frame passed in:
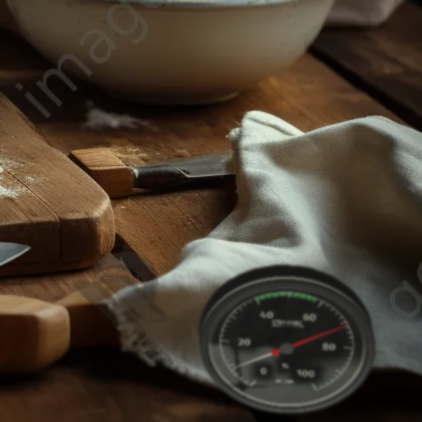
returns **70** %
